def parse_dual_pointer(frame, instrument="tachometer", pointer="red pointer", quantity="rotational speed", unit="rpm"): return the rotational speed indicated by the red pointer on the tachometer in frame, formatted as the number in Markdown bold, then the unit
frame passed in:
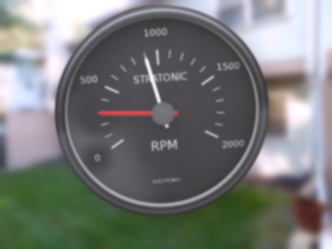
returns **300** rpm
